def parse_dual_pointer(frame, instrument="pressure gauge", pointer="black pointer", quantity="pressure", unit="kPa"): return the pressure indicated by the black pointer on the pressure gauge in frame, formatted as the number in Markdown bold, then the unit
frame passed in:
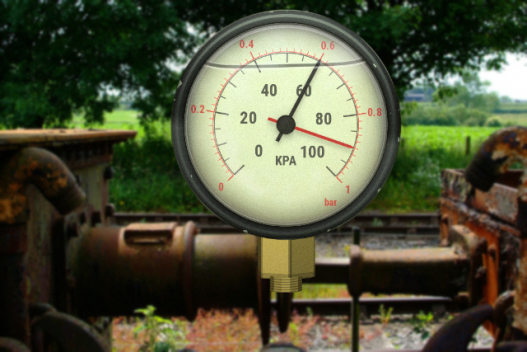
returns **60** kPa
